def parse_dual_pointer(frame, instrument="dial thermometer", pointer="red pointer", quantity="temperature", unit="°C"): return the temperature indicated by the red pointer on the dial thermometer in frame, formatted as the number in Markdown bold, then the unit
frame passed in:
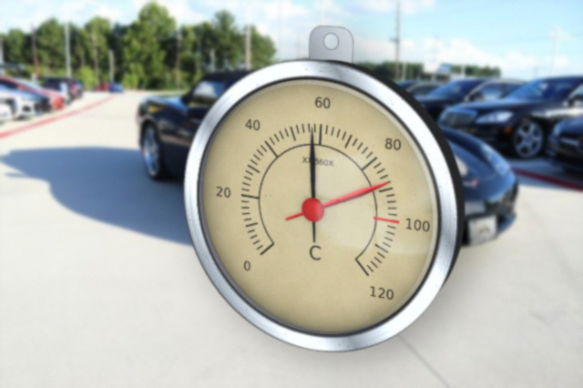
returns **88** °C
